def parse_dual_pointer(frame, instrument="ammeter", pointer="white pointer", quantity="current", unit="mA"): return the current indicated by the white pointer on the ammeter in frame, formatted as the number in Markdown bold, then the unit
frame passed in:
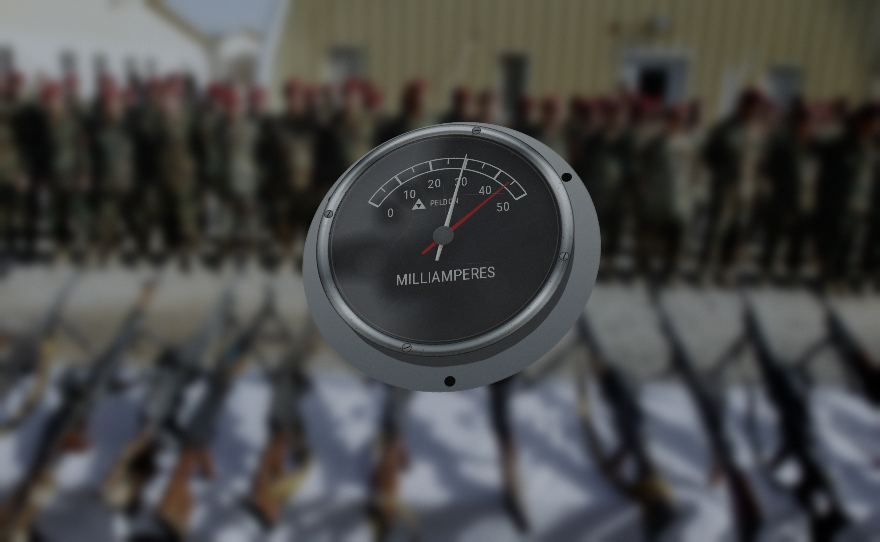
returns **30** mA
